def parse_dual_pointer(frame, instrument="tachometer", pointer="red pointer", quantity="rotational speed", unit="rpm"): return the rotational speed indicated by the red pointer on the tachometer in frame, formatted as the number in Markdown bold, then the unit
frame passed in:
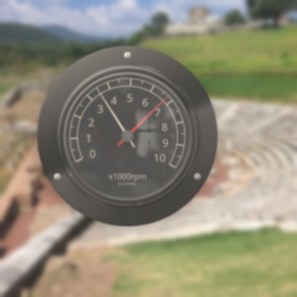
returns **6750** rpm
